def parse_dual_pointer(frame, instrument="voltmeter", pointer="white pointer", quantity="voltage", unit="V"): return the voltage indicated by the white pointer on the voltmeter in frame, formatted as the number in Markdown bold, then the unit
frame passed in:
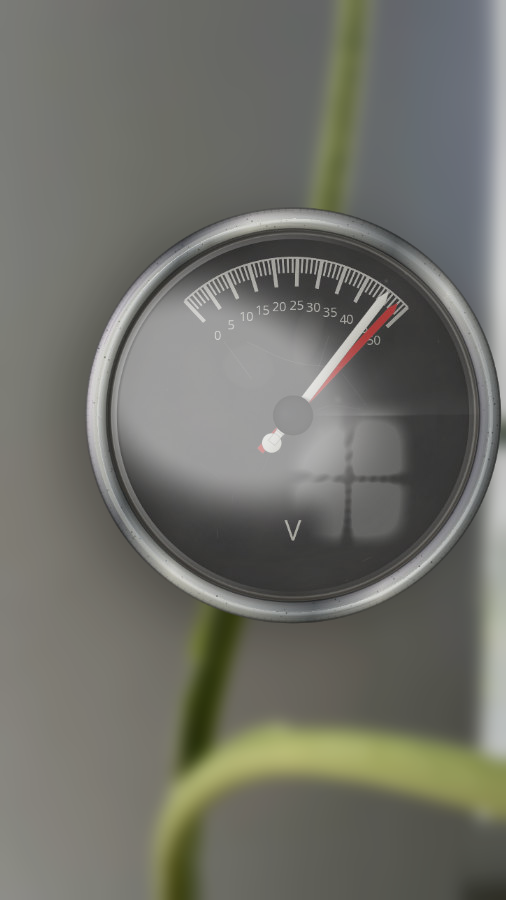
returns **45** V
